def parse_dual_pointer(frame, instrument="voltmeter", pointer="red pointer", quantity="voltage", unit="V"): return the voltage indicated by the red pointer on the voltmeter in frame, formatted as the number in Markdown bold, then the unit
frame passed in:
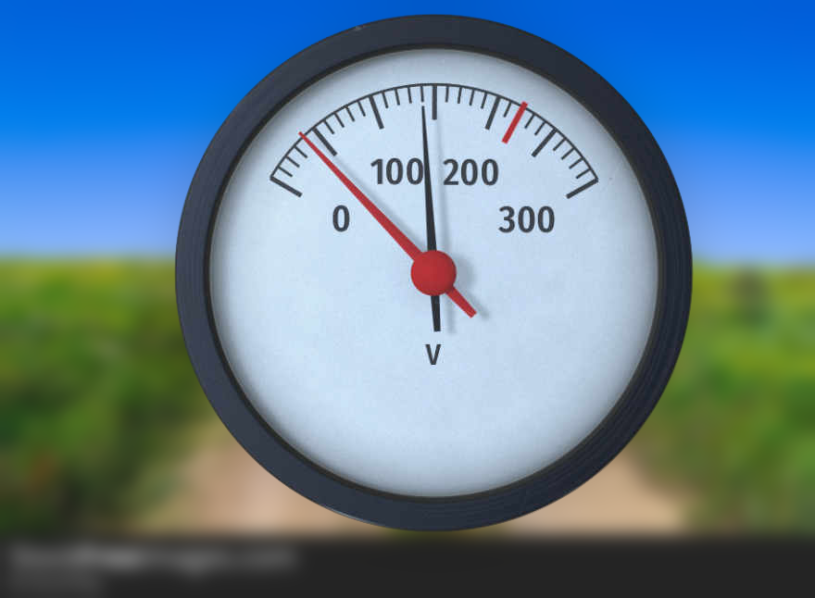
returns **40** V
